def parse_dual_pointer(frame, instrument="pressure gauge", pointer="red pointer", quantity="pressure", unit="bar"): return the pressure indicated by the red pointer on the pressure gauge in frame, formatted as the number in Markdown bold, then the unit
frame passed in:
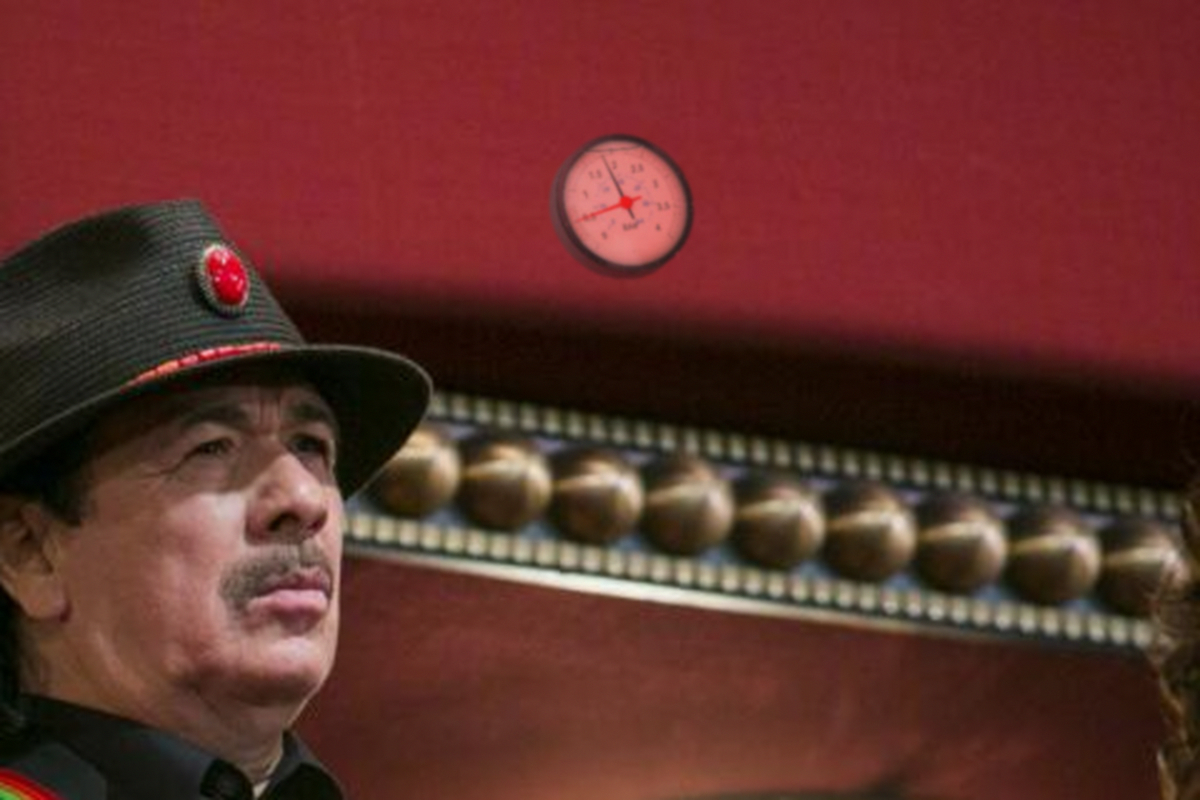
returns **0.5** bar
